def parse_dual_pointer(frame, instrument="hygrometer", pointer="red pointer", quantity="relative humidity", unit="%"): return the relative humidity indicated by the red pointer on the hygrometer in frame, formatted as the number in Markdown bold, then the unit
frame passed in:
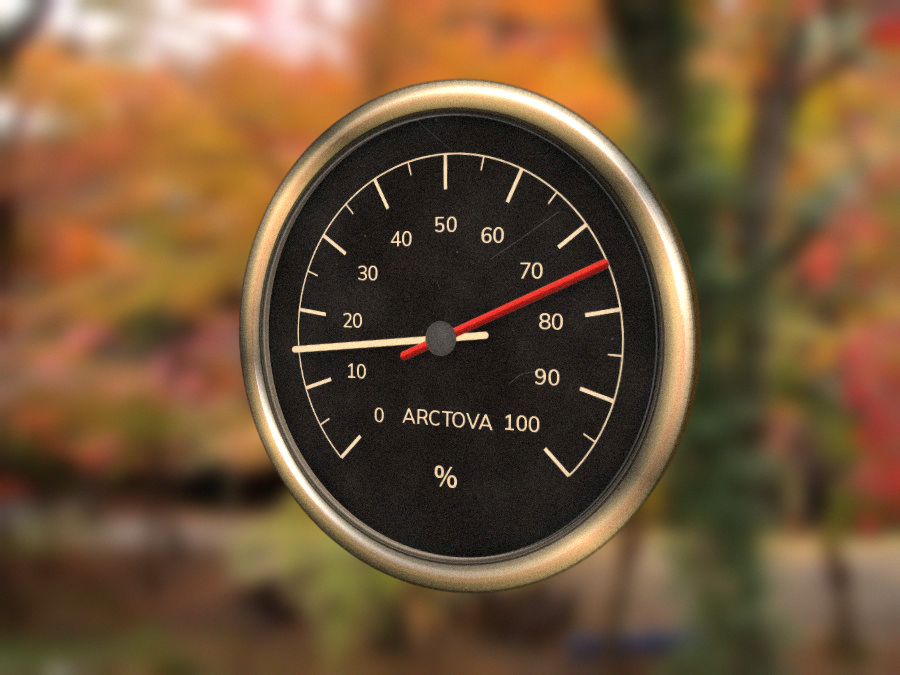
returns **75** %
